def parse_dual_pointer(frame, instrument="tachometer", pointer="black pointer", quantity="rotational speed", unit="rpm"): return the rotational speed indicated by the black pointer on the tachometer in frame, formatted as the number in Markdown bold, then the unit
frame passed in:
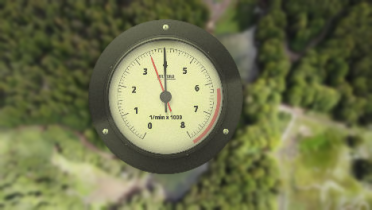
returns **4000** rpm
